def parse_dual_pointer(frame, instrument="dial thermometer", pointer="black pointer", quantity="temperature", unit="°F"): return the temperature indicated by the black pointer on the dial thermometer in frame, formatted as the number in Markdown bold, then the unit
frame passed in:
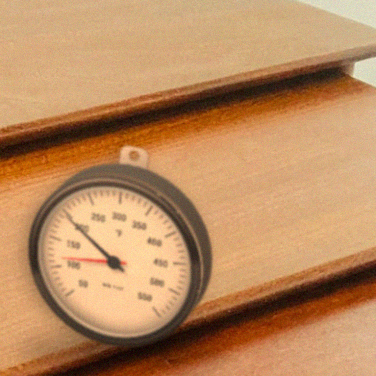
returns **200** °F
